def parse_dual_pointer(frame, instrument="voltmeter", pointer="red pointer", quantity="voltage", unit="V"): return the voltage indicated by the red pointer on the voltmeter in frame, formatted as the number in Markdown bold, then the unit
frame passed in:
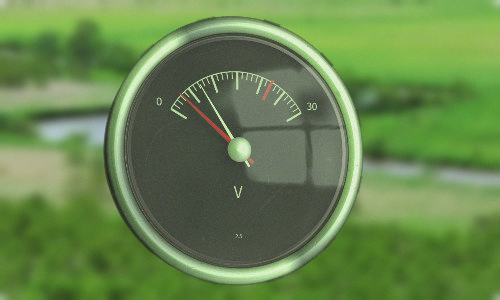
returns **3** V
